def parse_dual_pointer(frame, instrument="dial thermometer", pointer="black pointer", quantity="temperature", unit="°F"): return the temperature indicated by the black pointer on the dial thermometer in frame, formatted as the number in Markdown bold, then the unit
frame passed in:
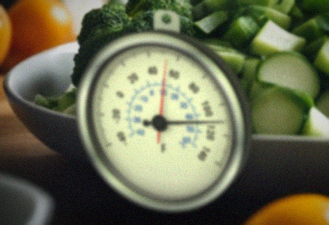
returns **110** °F
